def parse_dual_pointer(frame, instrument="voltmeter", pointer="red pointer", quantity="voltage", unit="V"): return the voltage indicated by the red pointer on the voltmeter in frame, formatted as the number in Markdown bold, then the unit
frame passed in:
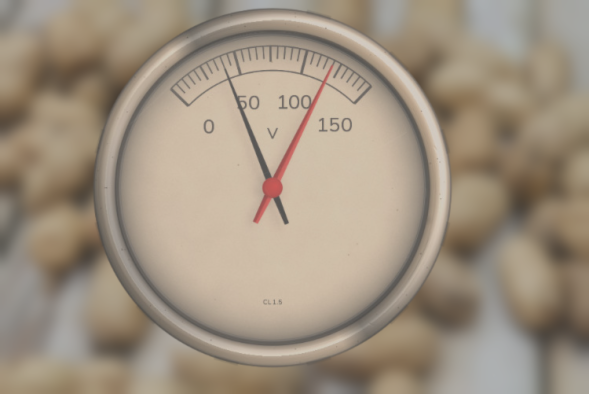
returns **120** V
